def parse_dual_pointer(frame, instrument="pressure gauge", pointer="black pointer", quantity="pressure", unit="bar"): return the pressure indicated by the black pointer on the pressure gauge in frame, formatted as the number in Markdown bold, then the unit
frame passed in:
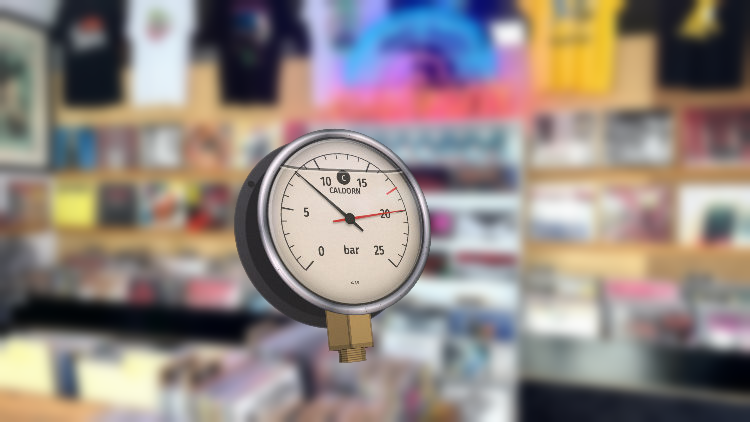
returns **8** bar
